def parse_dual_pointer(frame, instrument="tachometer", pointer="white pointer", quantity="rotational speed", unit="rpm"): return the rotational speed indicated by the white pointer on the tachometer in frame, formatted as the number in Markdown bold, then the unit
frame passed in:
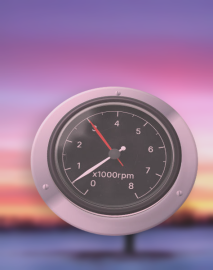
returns **500** rpm
